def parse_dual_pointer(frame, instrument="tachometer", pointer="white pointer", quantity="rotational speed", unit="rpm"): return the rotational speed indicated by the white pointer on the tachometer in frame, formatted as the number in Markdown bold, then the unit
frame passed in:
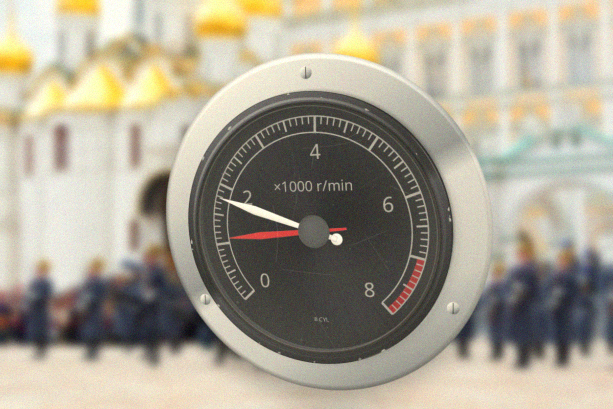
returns **1800** rpm
